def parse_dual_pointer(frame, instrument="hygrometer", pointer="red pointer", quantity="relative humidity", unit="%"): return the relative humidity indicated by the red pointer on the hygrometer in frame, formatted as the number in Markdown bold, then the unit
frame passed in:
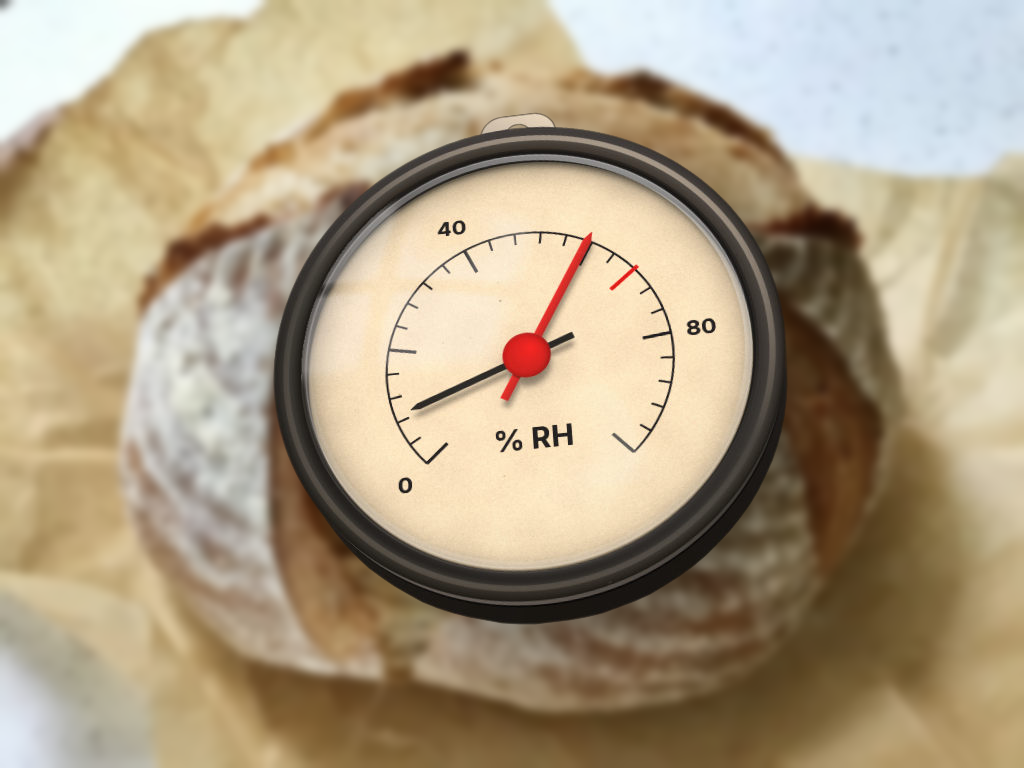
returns **60** %
